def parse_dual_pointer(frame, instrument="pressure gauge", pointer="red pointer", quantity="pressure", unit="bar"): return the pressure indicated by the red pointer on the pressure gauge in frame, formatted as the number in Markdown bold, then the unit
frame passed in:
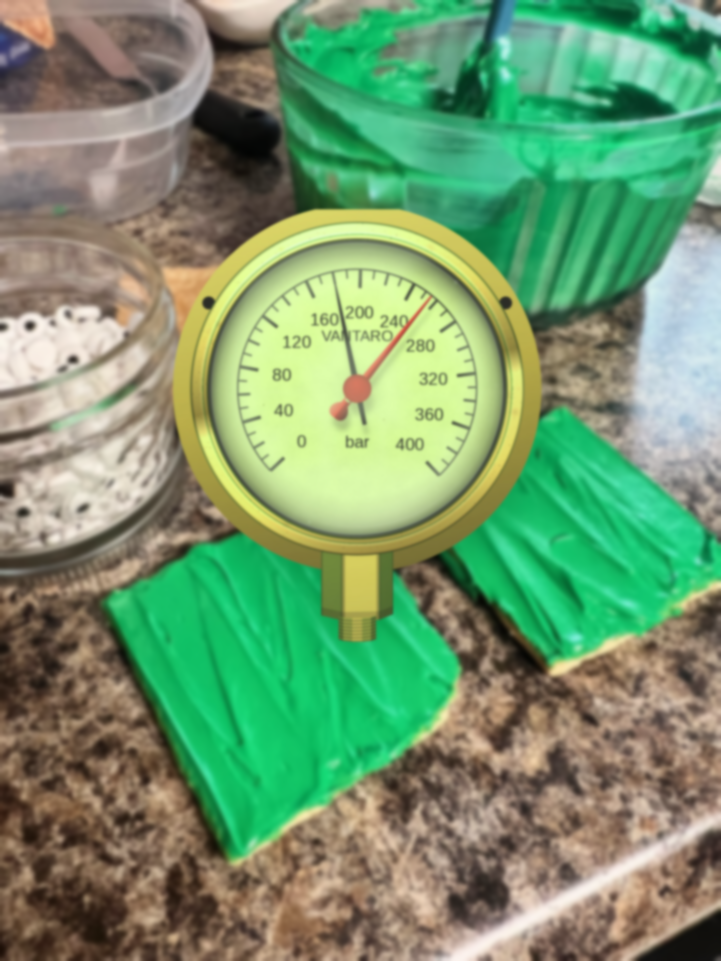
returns **255** bar
